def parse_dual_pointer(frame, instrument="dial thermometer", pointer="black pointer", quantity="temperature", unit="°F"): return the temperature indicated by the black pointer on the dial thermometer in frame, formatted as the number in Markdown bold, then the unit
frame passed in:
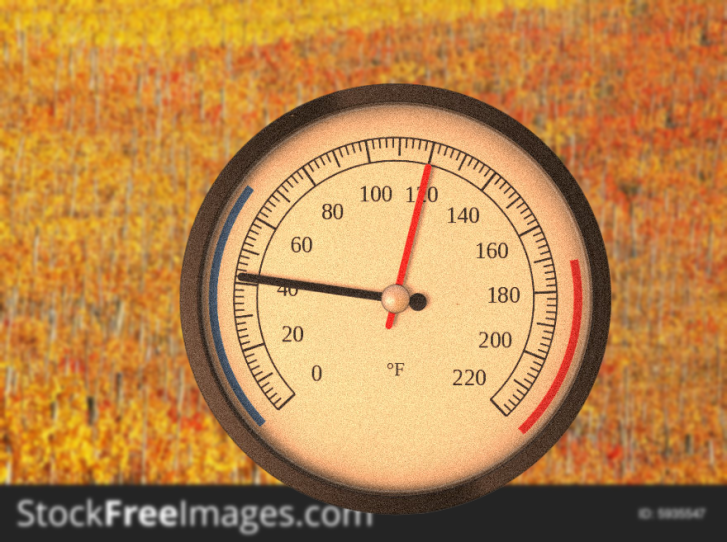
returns **42** °F
